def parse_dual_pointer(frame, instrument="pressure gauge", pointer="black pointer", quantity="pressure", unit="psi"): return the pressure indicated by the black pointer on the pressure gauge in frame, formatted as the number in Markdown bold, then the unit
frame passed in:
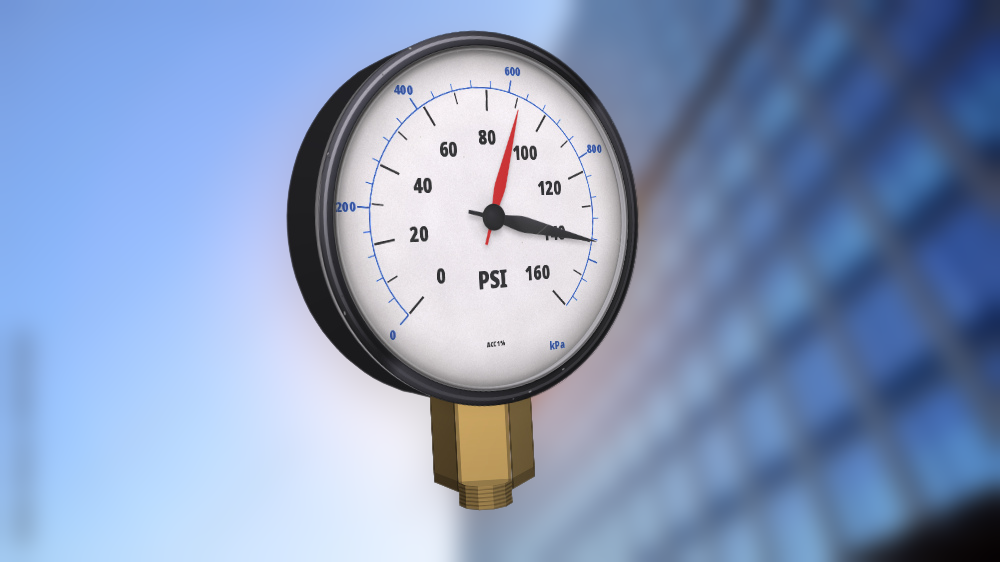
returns **140** psi
